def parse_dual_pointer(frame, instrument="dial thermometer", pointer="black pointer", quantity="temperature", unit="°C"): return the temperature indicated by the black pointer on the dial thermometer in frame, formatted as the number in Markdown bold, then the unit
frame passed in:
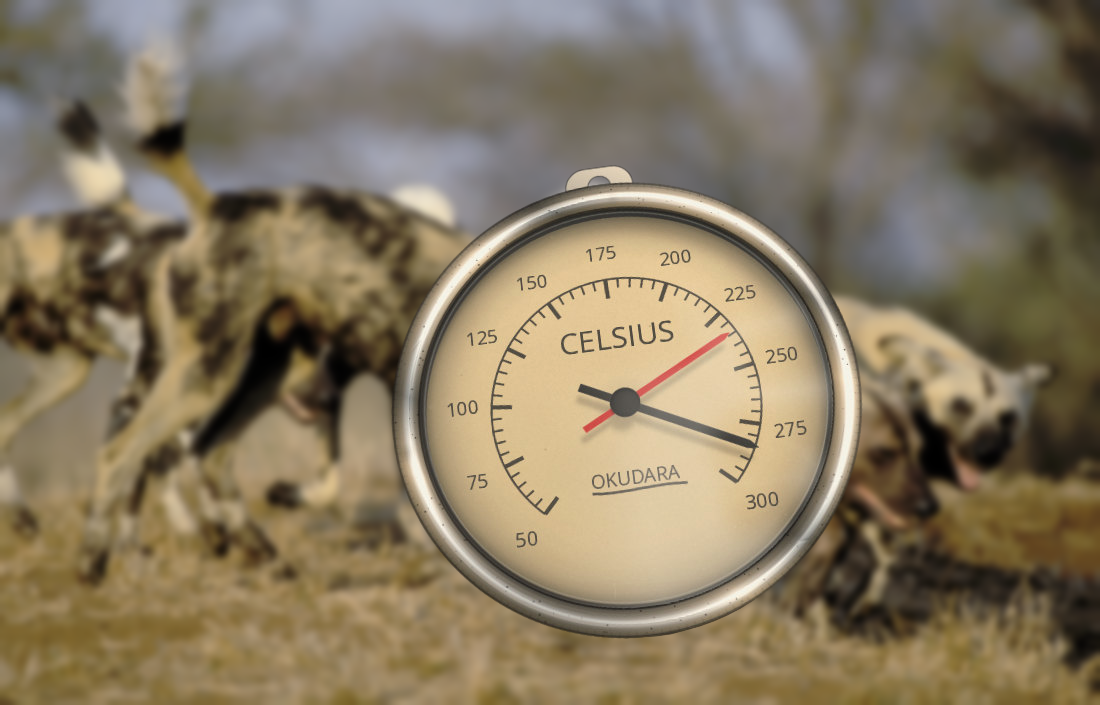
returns **285** °C
